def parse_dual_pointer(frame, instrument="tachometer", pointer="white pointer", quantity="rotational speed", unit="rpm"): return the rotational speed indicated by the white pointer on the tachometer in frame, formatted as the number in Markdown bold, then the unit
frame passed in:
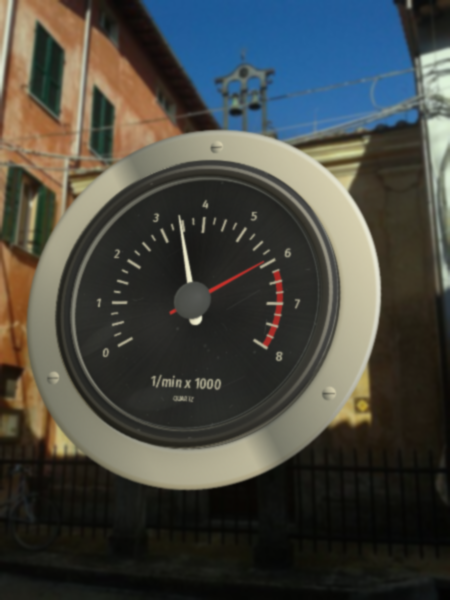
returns **3500** rpm
